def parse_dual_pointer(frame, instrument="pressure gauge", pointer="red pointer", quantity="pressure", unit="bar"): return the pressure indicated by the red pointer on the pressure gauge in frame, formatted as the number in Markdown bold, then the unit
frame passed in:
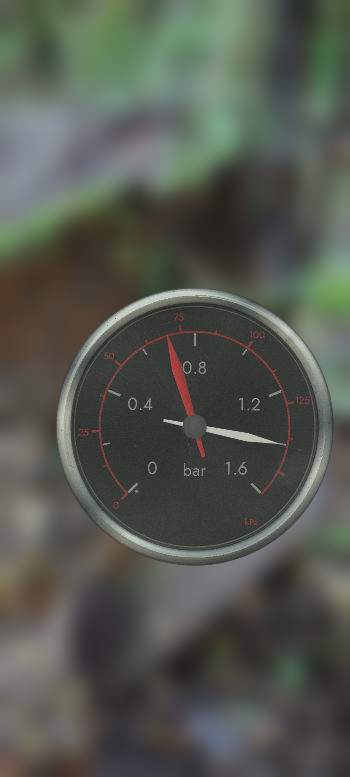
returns **0.7** bar
